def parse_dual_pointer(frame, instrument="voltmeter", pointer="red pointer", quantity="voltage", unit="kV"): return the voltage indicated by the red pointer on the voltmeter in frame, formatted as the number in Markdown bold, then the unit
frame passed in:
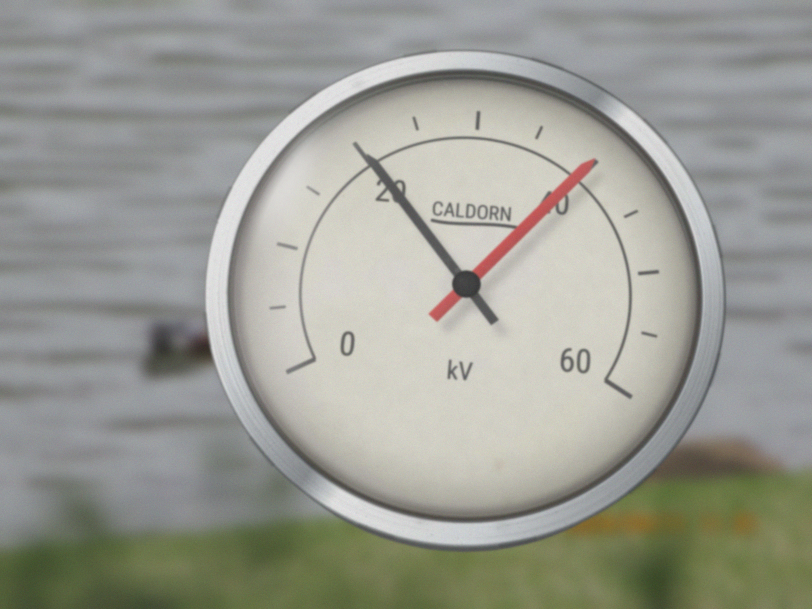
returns **40** kV
